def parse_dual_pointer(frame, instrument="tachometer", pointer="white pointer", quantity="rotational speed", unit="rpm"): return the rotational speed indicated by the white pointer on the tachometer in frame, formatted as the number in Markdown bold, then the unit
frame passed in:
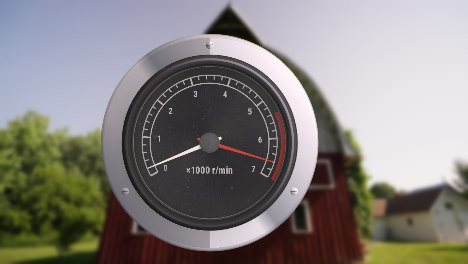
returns **200** rpm
